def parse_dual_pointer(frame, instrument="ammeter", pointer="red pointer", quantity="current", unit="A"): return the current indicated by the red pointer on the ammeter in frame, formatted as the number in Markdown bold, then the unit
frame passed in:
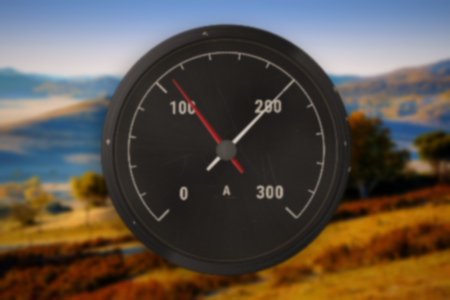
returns **110** A
